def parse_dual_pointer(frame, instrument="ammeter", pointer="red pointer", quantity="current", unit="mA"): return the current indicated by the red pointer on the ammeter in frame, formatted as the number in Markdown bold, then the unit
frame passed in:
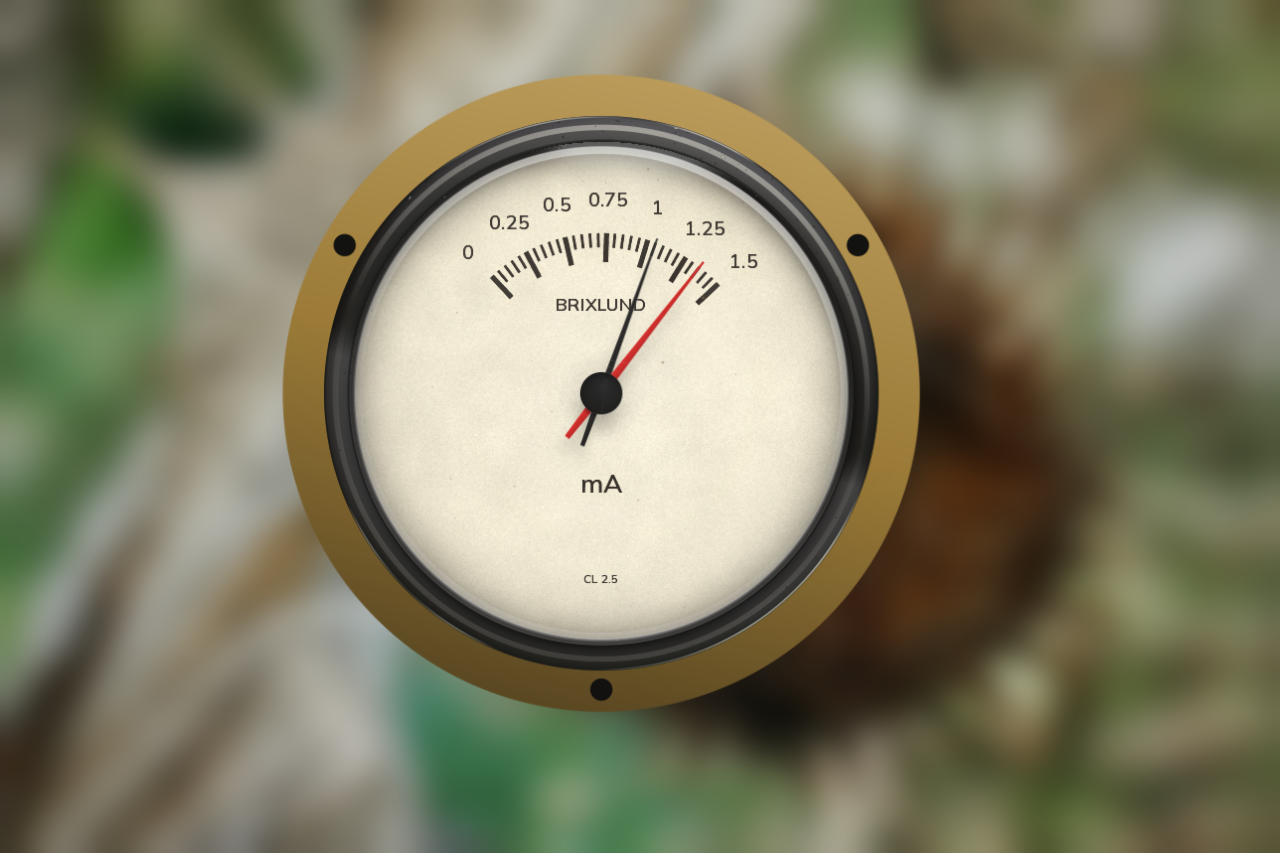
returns **1.35** mA
